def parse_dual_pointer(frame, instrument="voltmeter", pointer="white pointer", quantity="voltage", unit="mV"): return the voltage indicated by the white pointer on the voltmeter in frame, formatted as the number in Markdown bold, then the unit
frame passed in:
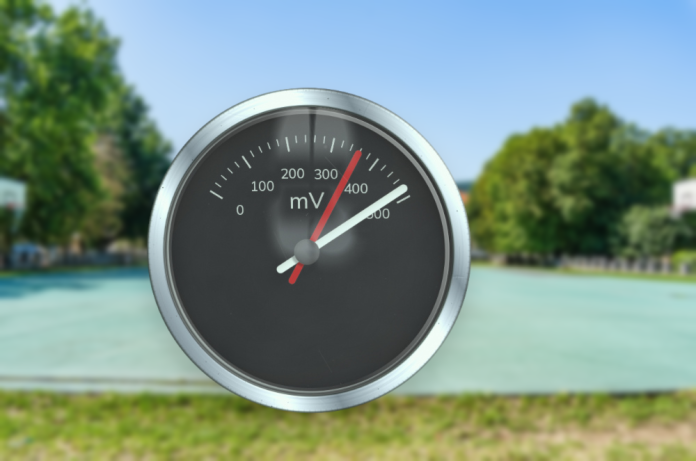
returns **480** mV
